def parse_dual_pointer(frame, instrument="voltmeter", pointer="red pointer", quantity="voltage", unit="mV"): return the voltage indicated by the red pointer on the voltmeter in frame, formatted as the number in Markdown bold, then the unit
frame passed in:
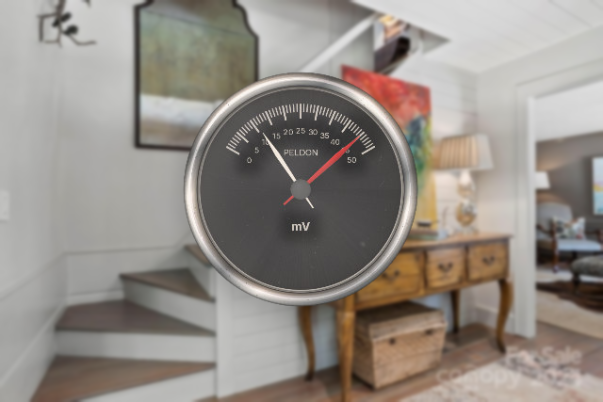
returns **45** mV
